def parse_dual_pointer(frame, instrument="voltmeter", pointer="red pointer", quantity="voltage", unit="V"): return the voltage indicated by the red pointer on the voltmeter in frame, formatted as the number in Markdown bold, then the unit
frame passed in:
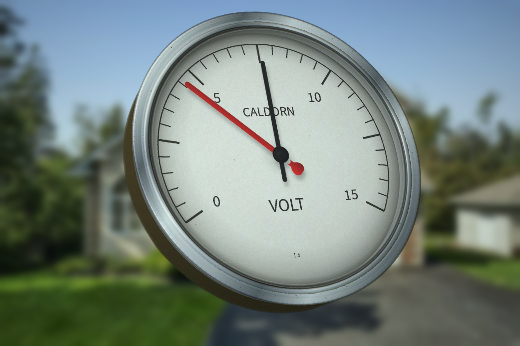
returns **4.5** V
